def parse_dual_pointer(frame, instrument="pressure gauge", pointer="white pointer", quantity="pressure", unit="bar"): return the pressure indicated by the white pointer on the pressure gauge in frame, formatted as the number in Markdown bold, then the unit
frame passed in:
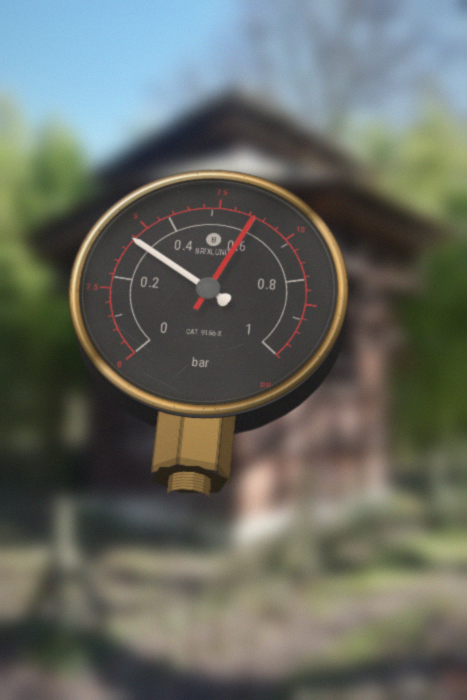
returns **0.3** bar
